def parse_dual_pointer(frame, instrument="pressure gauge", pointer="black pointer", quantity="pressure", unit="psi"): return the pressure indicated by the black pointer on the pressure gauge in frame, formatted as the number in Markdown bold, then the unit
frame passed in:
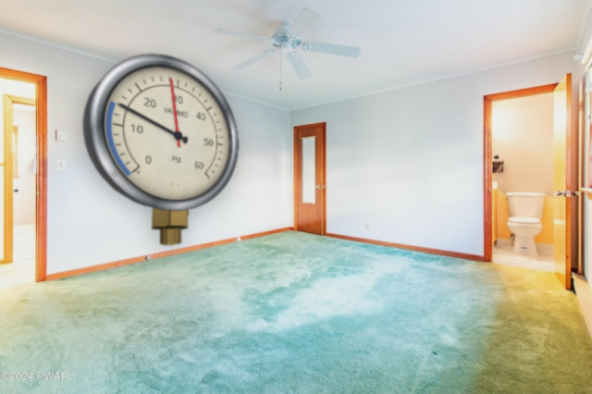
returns **14** psi
